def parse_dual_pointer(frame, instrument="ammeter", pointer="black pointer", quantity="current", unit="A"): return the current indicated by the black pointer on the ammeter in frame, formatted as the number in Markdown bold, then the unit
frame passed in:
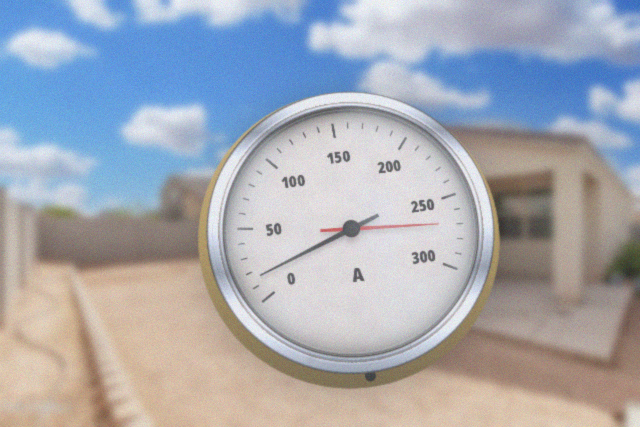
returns **15** A
